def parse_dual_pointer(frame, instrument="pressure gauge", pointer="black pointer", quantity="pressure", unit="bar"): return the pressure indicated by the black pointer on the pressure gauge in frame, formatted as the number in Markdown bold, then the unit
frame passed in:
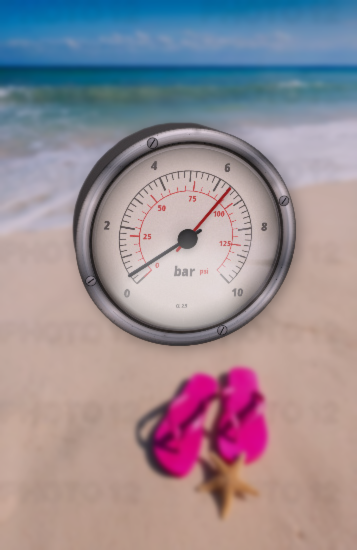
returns **0.4** bar
